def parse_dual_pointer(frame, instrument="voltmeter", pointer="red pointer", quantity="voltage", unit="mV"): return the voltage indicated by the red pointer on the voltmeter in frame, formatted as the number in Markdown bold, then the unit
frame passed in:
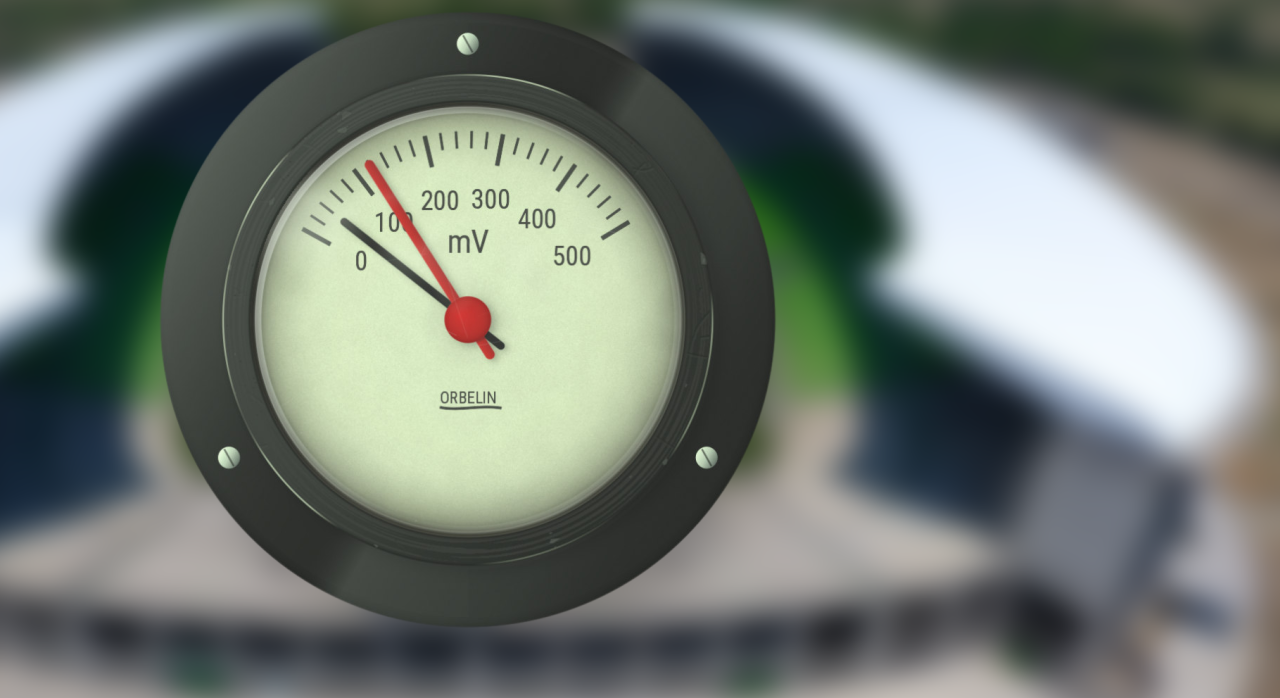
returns **120** mV
